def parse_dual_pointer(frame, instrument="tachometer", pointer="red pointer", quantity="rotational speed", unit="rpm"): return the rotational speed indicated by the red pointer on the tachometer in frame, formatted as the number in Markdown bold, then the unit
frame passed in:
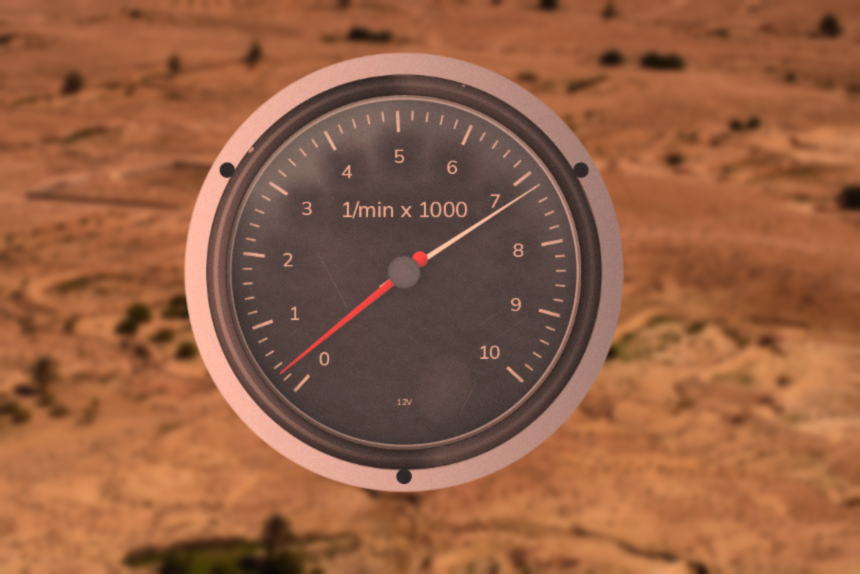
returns **300** rpm
